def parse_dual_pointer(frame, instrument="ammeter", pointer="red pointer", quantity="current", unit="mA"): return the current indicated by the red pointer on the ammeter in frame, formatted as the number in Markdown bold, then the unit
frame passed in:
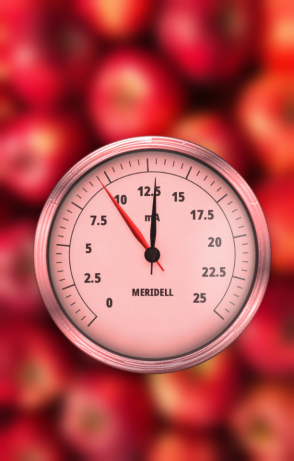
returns **9.5** mA
